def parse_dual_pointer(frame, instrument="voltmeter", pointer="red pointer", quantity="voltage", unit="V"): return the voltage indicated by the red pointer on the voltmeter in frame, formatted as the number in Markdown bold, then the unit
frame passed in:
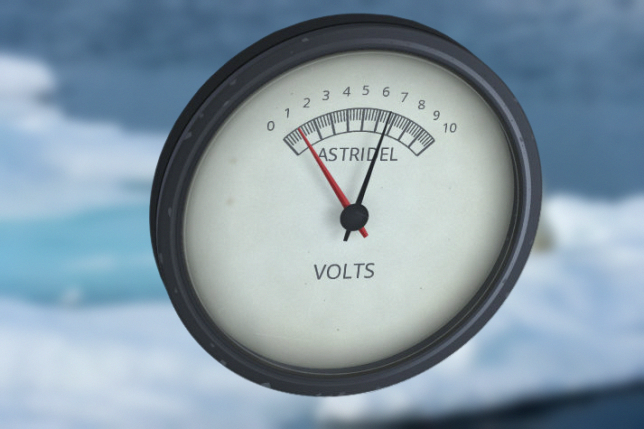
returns **1** V
